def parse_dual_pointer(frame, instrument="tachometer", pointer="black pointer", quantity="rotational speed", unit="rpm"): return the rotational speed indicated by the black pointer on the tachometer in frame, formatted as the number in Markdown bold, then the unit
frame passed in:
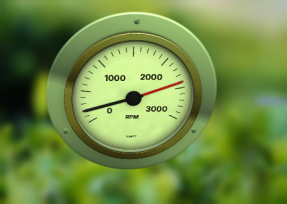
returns **200** rpm
